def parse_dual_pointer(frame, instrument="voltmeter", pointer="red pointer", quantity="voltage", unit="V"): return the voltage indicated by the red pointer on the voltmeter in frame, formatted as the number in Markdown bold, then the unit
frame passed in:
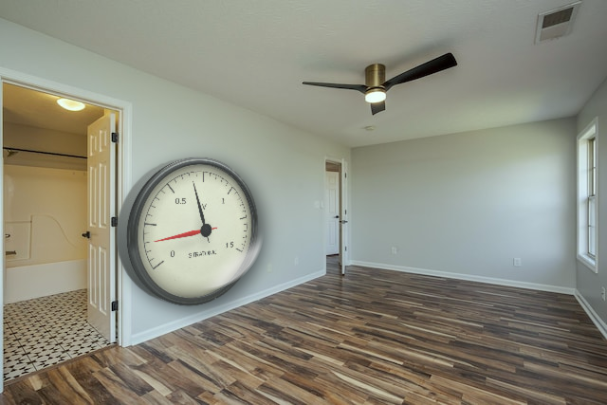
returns **0.15** V
